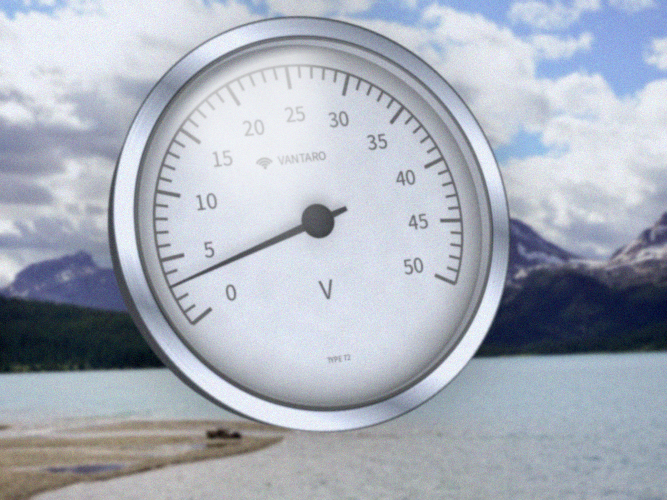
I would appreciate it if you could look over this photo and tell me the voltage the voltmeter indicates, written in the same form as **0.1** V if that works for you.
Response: **3** V
